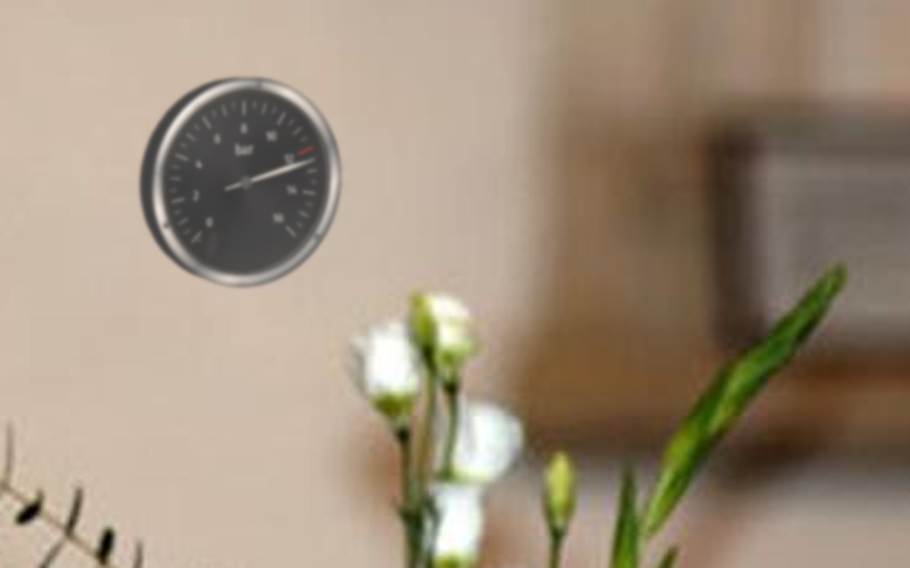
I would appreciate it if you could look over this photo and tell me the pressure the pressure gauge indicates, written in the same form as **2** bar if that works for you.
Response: **12.5** bar
